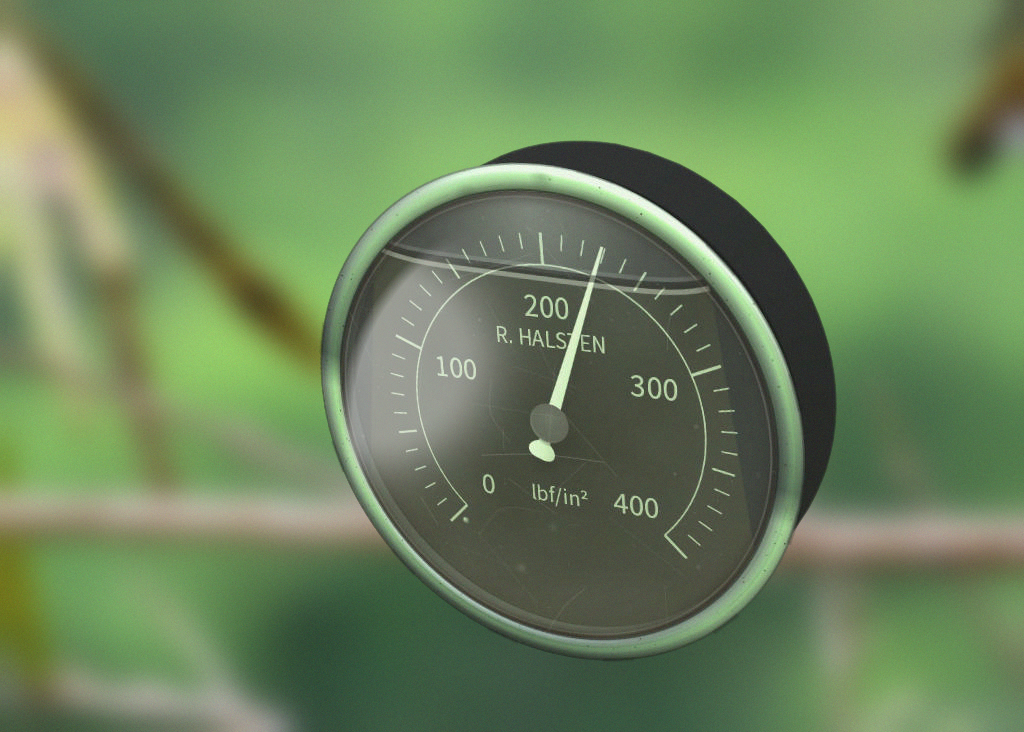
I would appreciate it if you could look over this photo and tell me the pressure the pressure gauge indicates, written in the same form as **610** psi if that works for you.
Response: **230** psi
